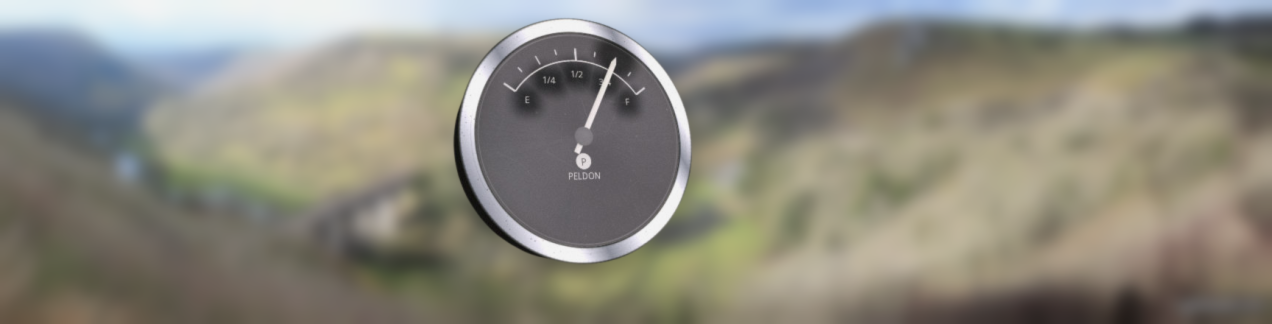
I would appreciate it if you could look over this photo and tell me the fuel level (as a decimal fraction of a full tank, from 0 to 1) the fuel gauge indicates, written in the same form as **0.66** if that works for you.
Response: **0.75**
